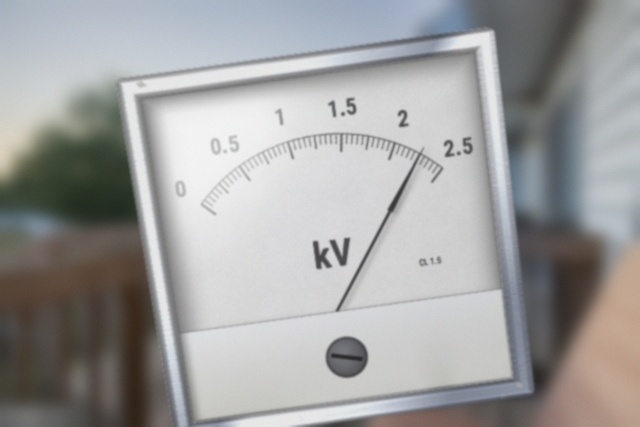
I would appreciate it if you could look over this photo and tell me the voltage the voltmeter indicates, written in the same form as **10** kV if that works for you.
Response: **2.25** kV
